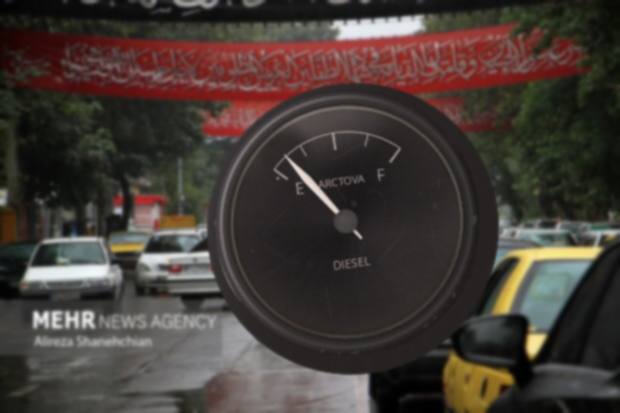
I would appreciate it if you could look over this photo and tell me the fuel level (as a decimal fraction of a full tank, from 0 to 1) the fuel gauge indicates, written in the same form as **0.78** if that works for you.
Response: **0.125**
